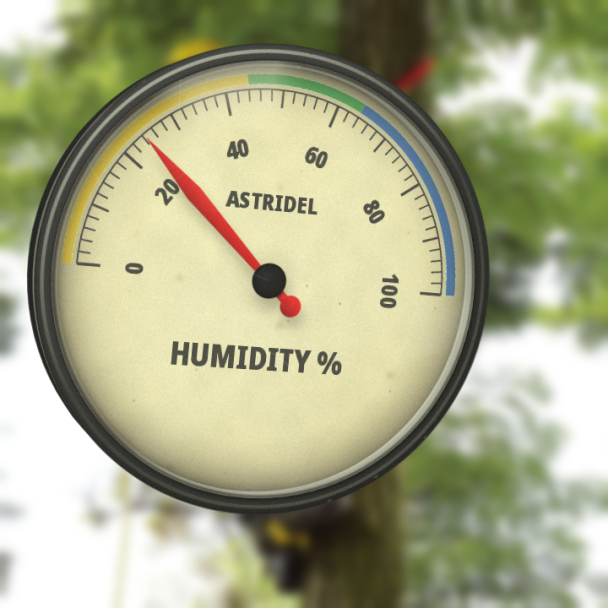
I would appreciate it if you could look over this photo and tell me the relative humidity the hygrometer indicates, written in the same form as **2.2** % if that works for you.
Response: **24** %
